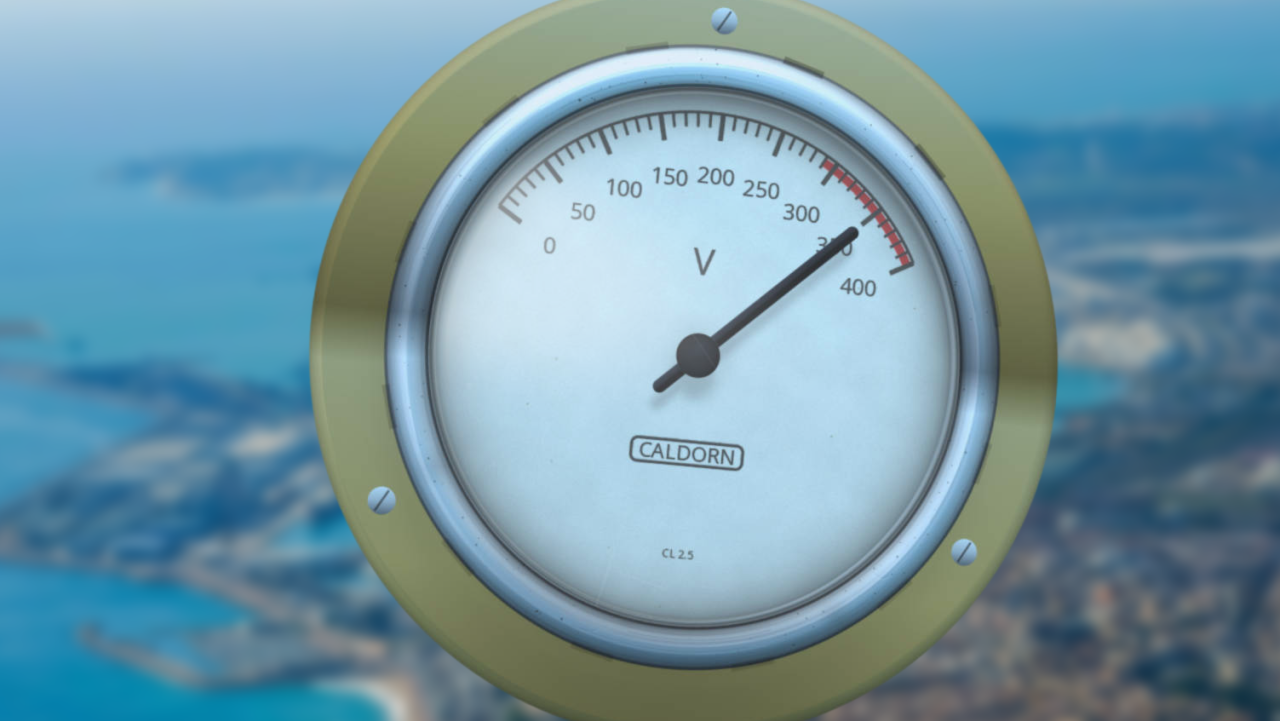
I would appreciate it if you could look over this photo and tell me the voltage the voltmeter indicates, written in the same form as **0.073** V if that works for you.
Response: **350** V
